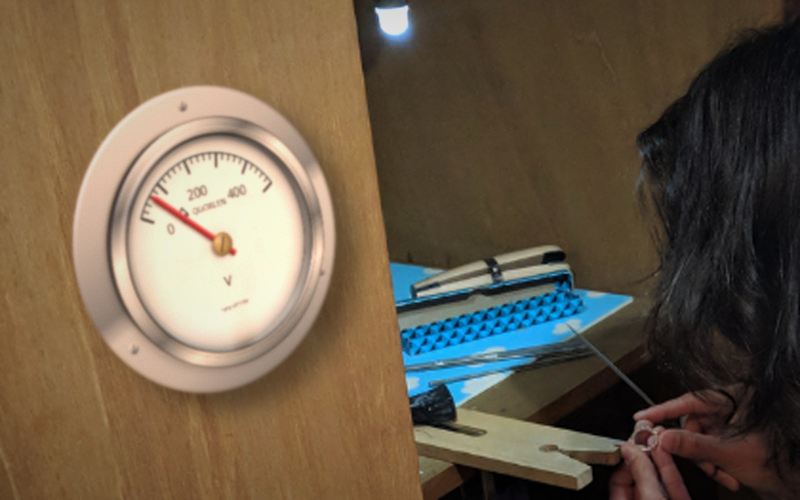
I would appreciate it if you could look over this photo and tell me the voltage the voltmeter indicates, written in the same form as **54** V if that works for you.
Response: **60** V
